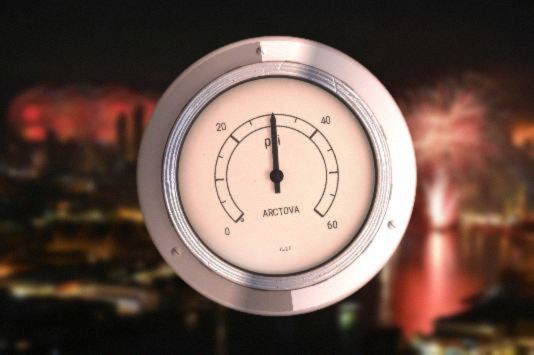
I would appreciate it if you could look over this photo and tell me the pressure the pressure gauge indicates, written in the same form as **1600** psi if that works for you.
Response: **30** psi
